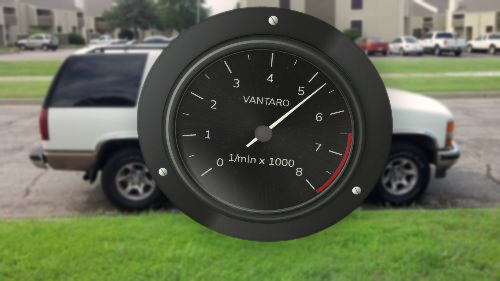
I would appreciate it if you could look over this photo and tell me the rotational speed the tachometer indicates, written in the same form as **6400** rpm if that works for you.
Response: **5250** rpm
